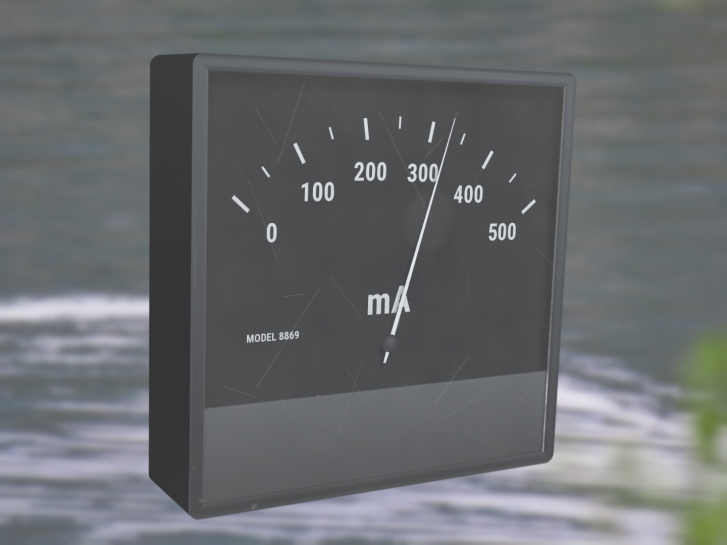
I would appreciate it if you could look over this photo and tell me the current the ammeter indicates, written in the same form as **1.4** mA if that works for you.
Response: **325** mA
